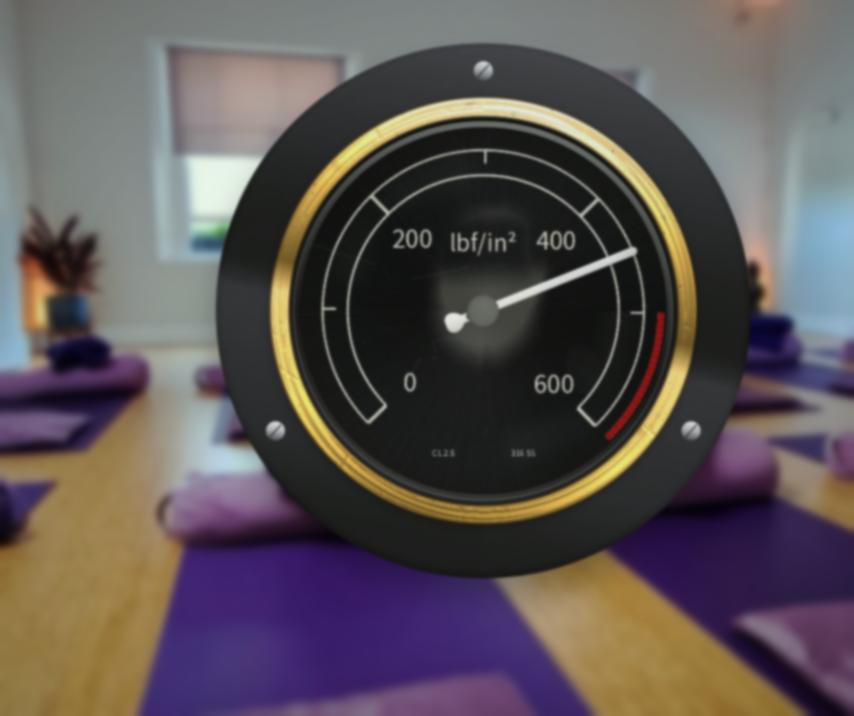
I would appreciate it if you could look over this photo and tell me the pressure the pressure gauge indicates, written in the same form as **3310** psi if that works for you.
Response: **450** psi
